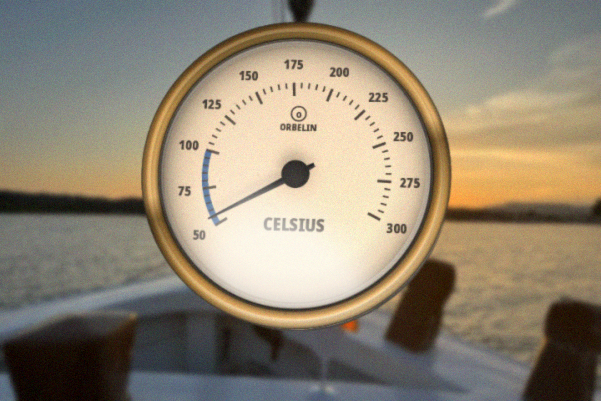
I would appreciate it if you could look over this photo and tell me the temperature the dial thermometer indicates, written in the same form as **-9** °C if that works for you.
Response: **55** °C
